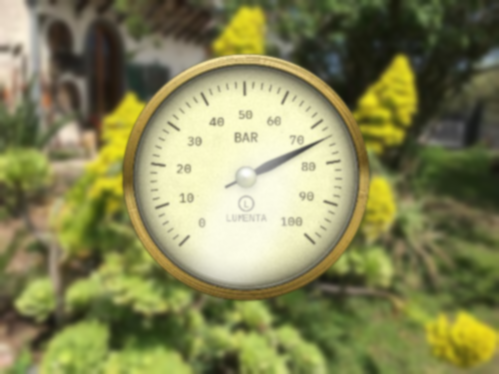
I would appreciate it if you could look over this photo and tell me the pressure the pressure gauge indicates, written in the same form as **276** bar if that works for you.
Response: **74** bar
